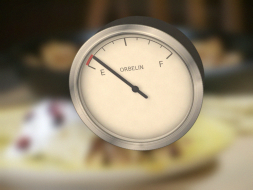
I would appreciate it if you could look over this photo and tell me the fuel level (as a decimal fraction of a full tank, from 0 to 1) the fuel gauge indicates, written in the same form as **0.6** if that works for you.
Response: **0.125**
